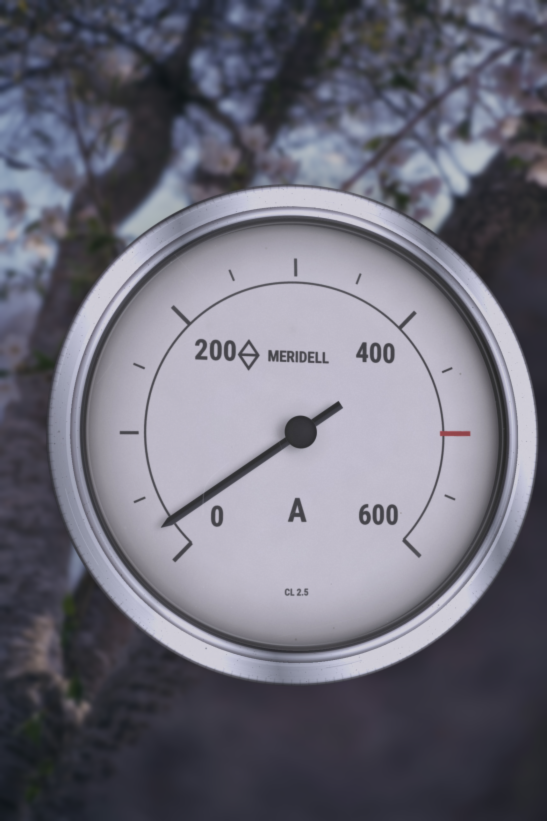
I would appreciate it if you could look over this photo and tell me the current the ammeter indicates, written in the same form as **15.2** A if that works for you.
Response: **25** A
